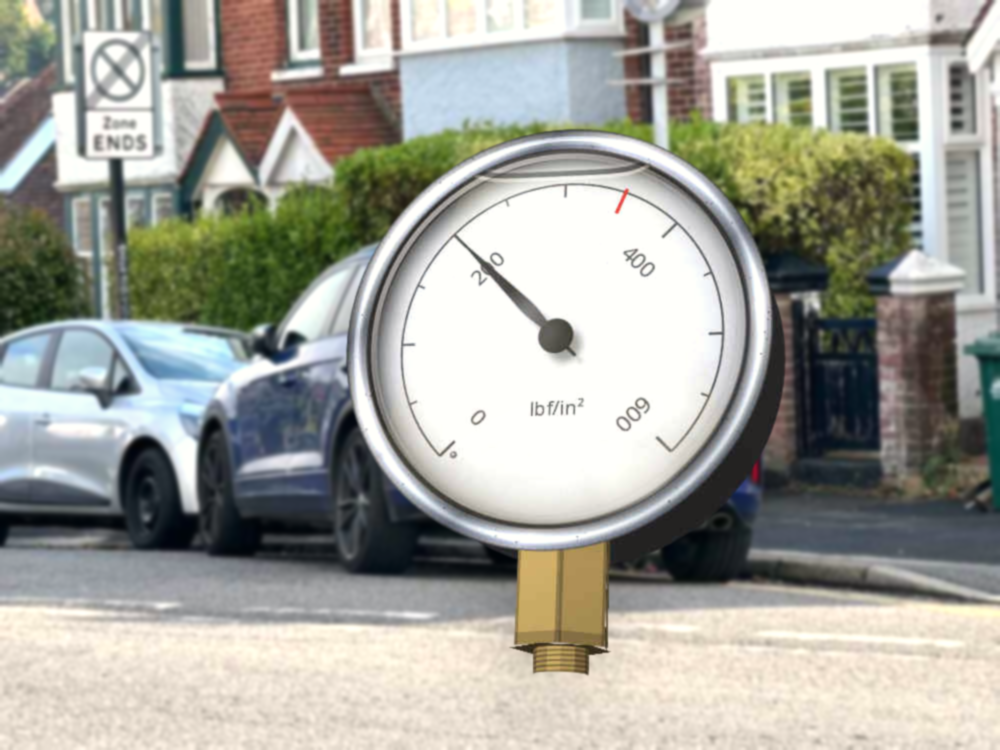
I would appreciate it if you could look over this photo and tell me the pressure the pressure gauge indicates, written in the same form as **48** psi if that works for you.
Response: **200** psi
